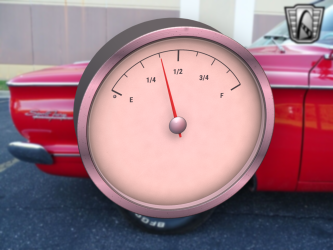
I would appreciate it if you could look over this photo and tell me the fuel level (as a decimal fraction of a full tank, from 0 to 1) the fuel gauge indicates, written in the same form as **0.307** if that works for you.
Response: **0.375**
